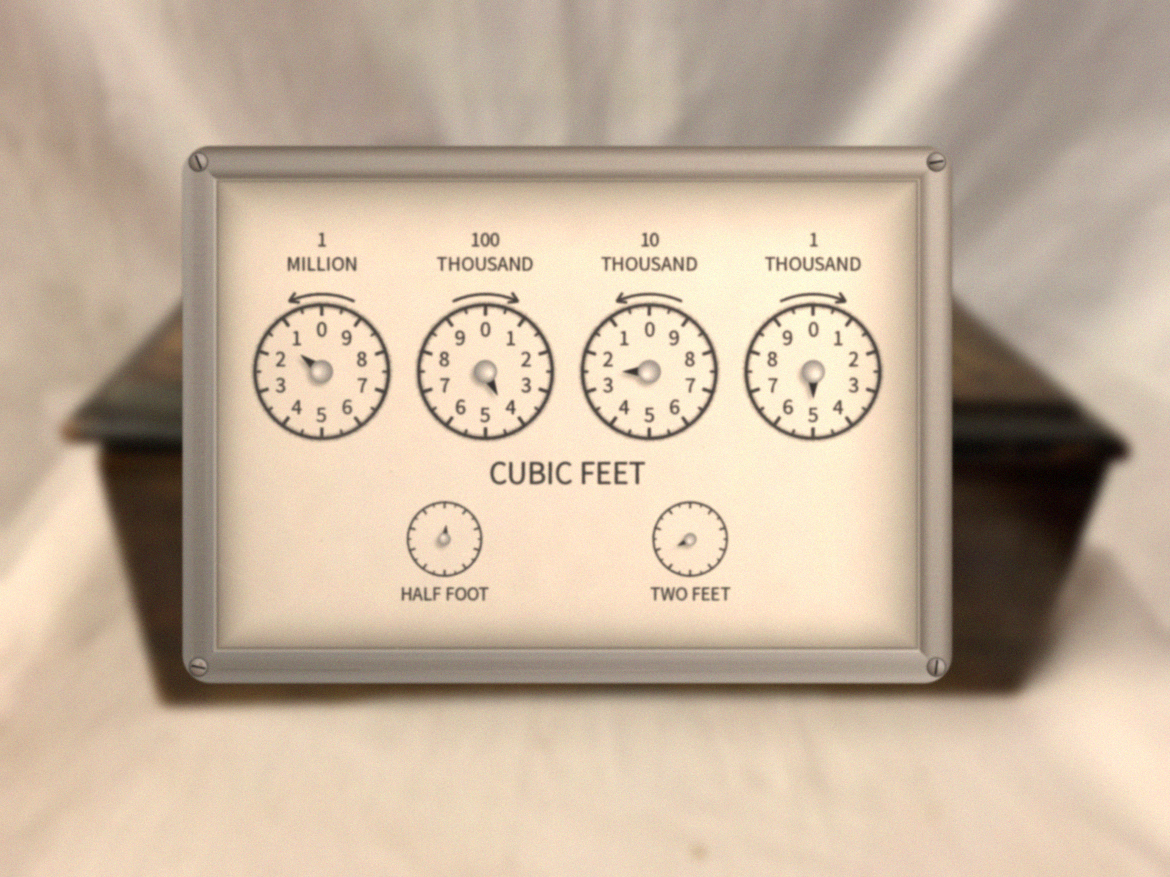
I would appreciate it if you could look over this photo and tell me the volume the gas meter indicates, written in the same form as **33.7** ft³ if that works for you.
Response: **142500** ft³
